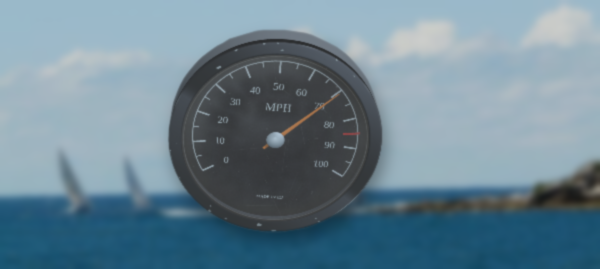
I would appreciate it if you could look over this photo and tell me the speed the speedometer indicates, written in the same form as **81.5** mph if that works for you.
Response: **70** mph
